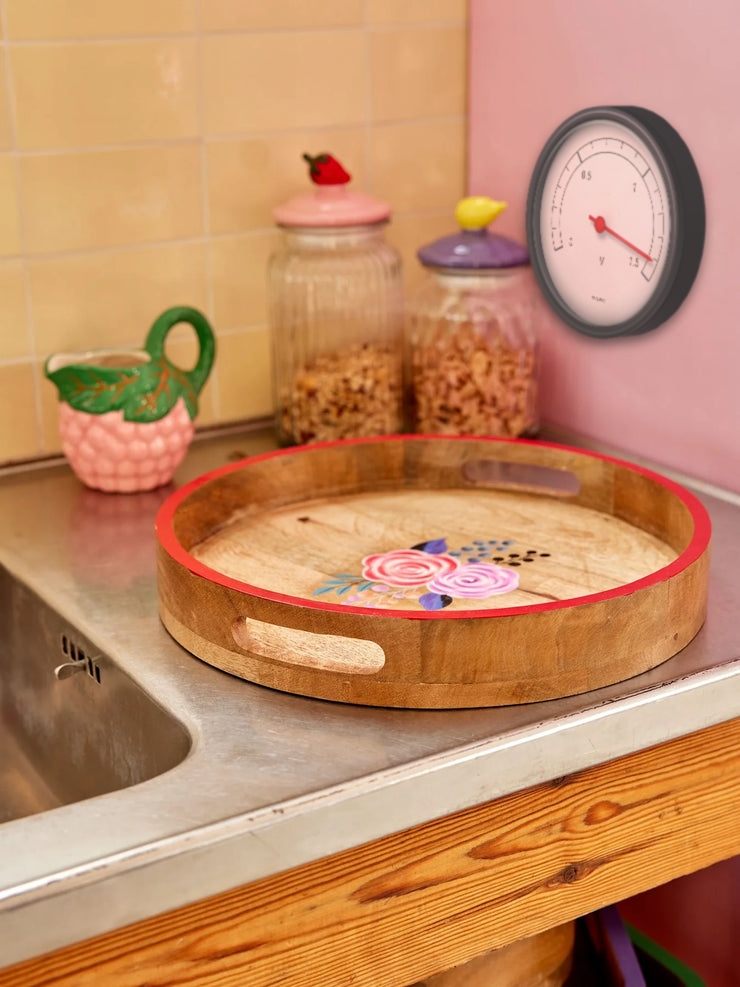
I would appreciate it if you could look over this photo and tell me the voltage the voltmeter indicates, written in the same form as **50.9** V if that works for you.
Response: **1.4** V
